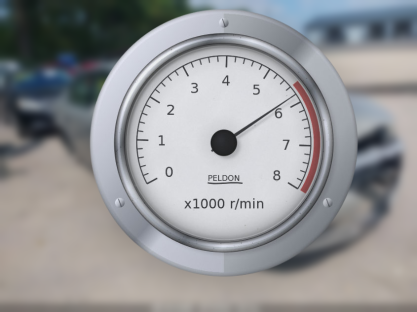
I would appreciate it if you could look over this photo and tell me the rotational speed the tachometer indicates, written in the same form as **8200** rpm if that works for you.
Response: **5800** rpm
